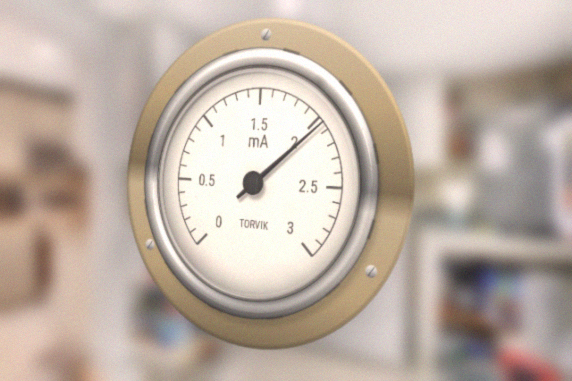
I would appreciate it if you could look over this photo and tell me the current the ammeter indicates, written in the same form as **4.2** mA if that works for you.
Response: **2.05** mA
